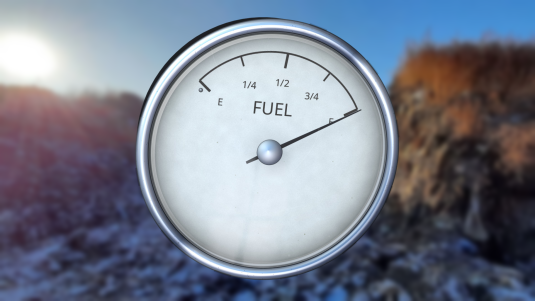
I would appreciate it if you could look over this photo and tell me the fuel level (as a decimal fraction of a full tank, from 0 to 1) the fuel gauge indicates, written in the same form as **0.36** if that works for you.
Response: **1**
